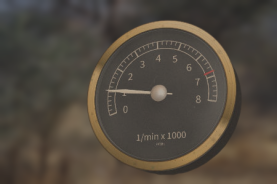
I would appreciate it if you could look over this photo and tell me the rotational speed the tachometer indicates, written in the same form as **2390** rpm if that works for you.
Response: **1000** rpm
